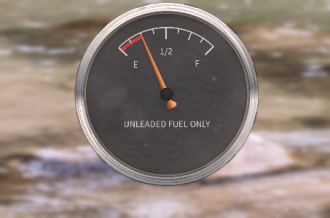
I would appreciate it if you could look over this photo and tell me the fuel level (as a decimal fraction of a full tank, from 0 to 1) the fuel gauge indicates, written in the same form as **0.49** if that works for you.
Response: **0.25**
